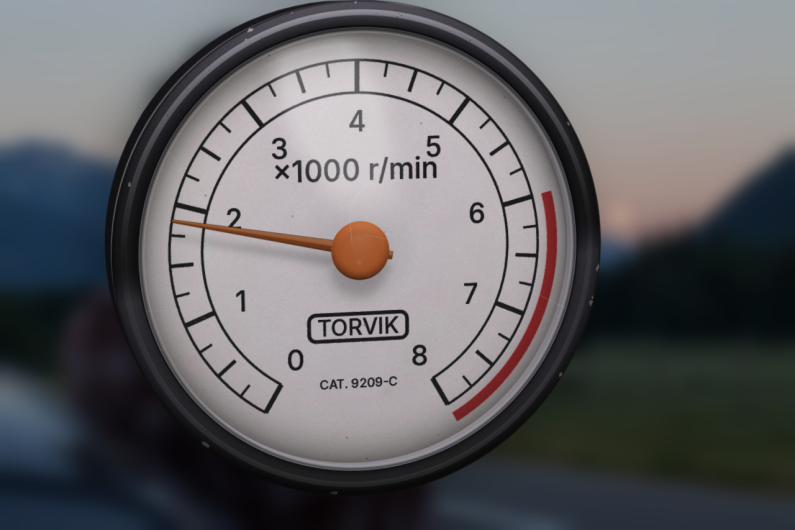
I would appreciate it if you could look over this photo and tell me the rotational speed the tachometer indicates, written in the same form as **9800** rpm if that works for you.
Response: **1875** rpm
